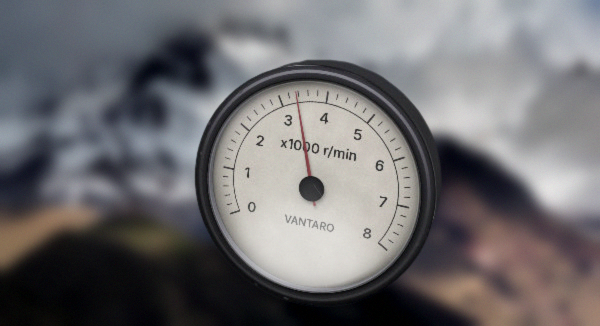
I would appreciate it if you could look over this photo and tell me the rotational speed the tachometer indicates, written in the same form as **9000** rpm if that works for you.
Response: **3400** rpm
